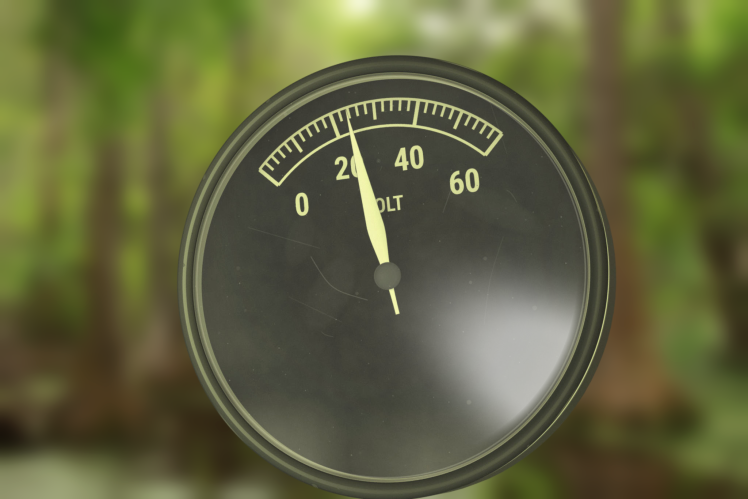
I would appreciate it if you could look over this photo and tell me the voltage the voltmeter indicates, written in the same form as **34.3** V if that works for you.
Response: **24** V
